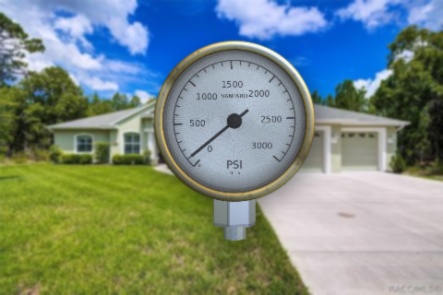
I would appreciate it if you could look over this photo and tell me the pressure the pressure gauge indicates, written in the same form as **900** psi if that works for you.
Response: **100** psi
